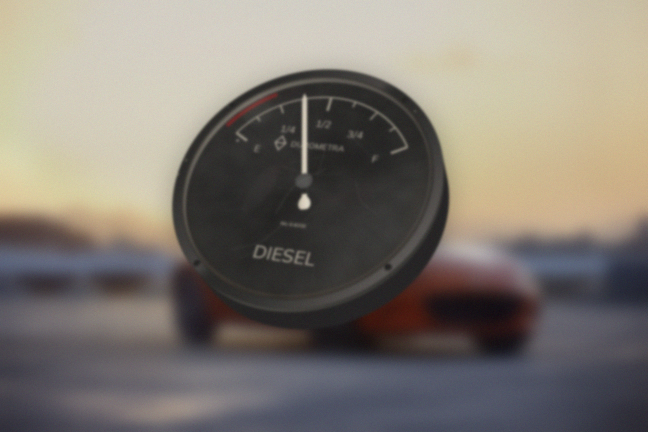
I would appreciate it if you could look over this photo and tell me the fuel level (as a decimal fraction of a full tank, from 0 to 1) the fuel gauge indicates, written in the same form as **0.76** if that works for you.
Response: **0.375**
